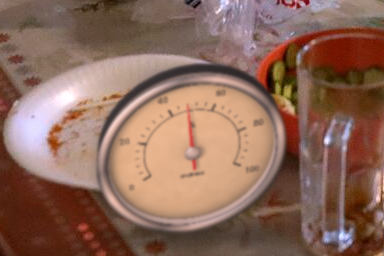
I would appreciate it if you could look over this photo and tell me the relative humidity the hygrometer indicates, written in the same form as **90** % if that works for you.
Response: **48** %
